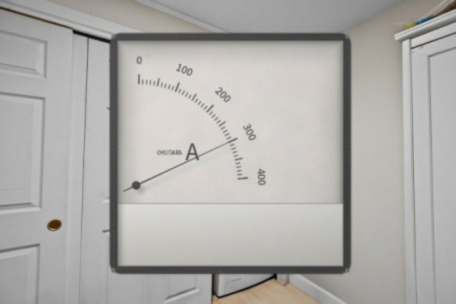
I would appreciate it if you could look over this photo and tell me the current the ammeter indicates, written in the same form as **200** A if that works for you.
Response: **300** A
